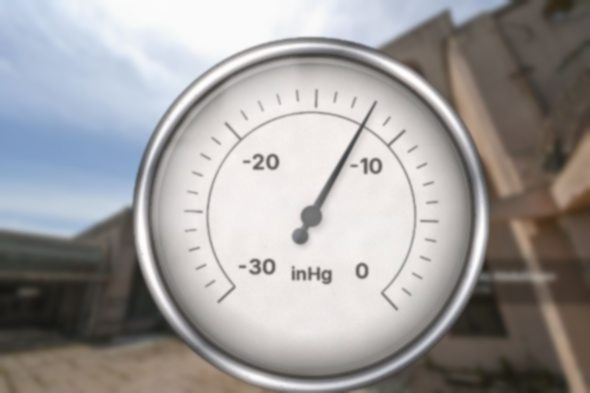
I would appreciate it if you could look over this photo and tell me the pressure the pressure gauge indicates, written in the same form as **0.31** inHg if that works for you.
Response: **-12** inHg
